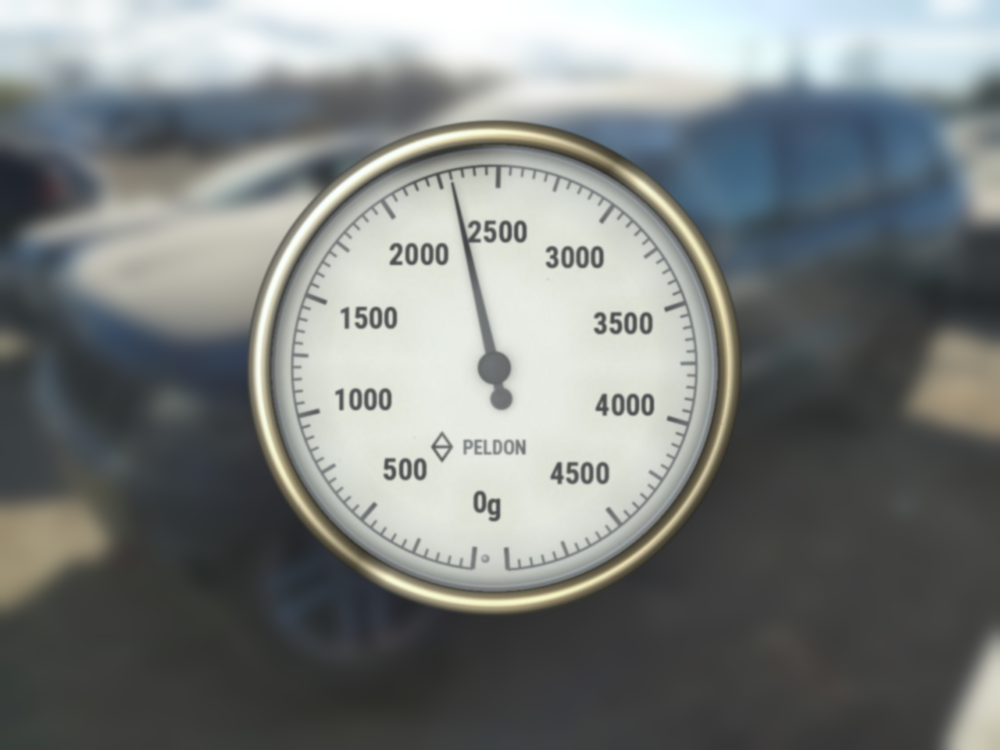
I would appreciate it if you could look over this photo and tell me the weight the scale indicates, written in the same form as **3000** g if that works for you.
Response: **2300** g
